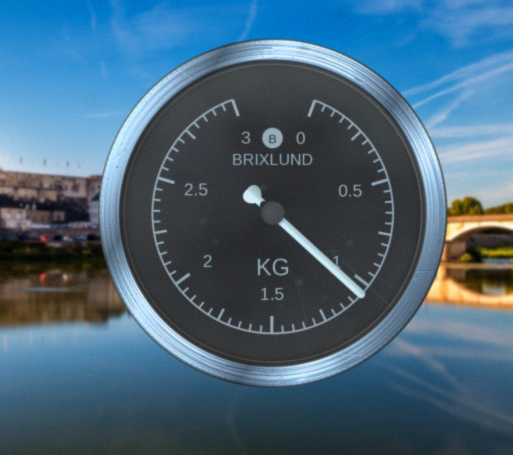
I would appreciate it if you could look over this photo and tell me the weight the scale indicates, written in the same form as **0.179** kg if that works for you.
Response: **1.05** kg
